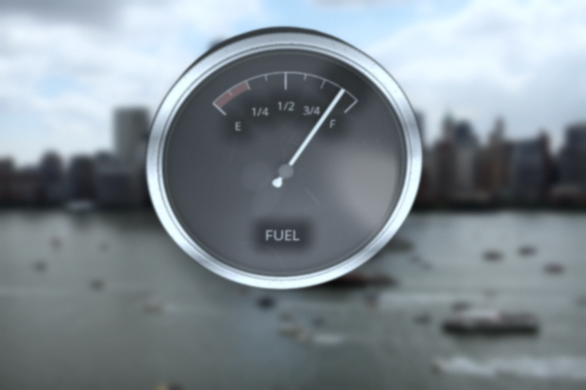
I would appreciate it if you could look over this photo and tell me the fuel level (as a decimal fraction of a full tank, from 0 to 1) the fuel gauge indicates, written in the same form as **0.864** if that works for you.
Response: **0.875**
